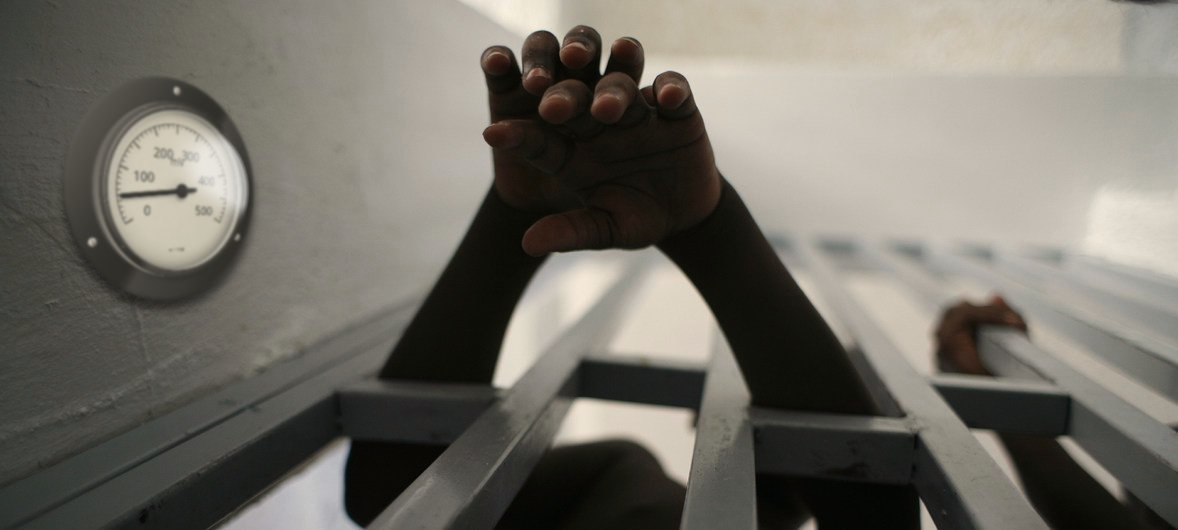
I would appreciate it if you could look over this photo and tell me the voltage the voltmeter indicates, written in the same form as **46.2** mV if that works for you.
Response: **50** mV
